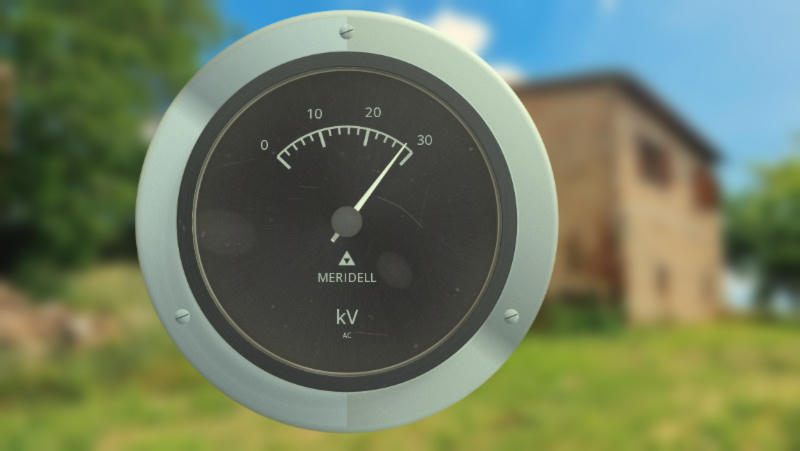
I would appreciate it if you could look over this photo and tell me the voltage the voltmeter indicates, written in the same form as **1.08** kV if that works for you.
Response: **28** kV
